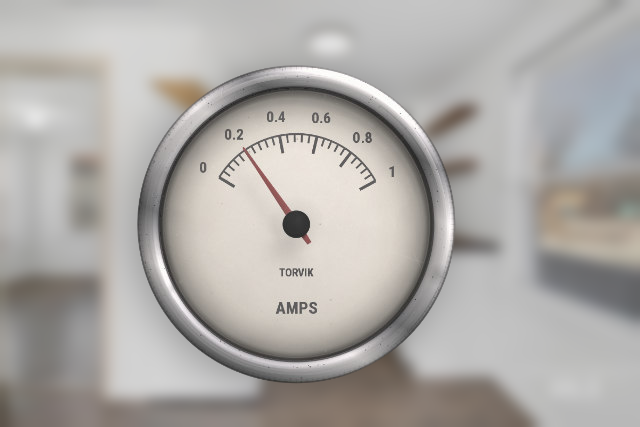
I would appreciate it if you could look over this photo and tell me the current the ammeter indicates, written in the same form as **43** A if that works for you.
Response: **0.2** A
